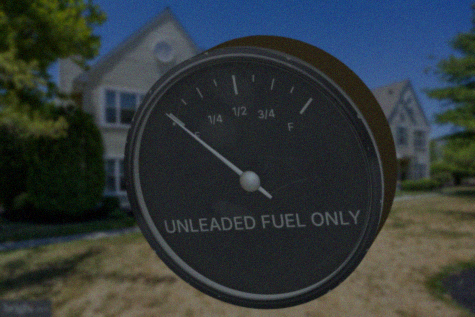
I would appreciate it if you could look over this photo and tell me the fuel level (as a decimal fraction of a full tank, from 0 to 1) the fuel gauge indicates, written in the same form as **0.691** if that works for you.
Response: **0**
